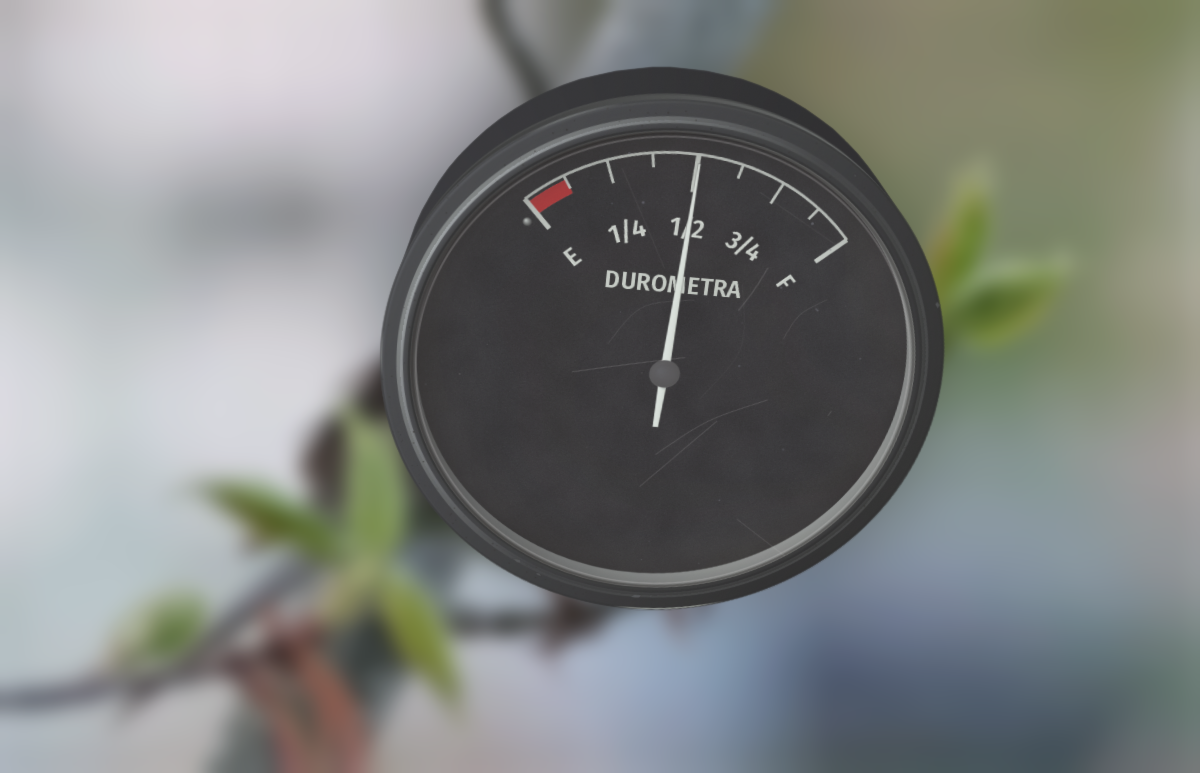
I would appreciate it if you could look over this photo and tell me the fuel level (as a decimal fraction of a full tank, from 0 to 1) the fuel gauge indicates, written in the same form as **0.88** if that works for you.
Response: **0.5**
